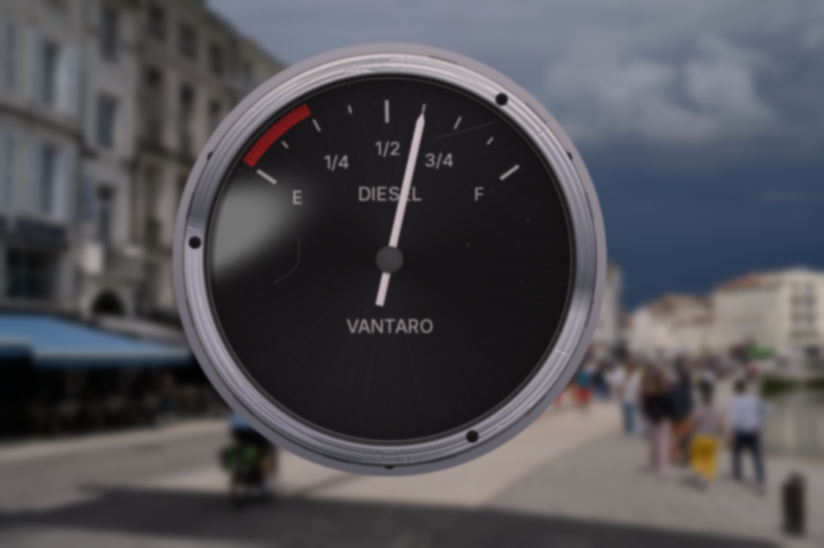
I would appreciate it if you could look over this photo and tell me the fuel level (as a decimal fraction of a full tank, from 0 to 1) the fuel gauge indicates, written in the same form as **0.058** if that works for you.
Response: **0.625**
